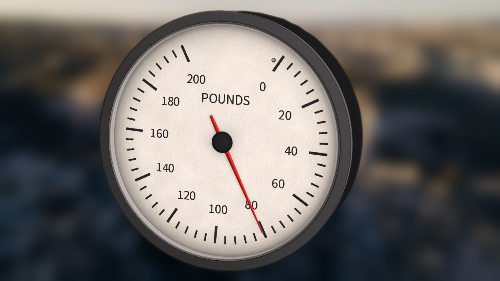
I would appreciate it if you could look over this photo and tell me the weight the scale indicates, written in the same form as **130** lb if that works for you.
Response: **80** lb
